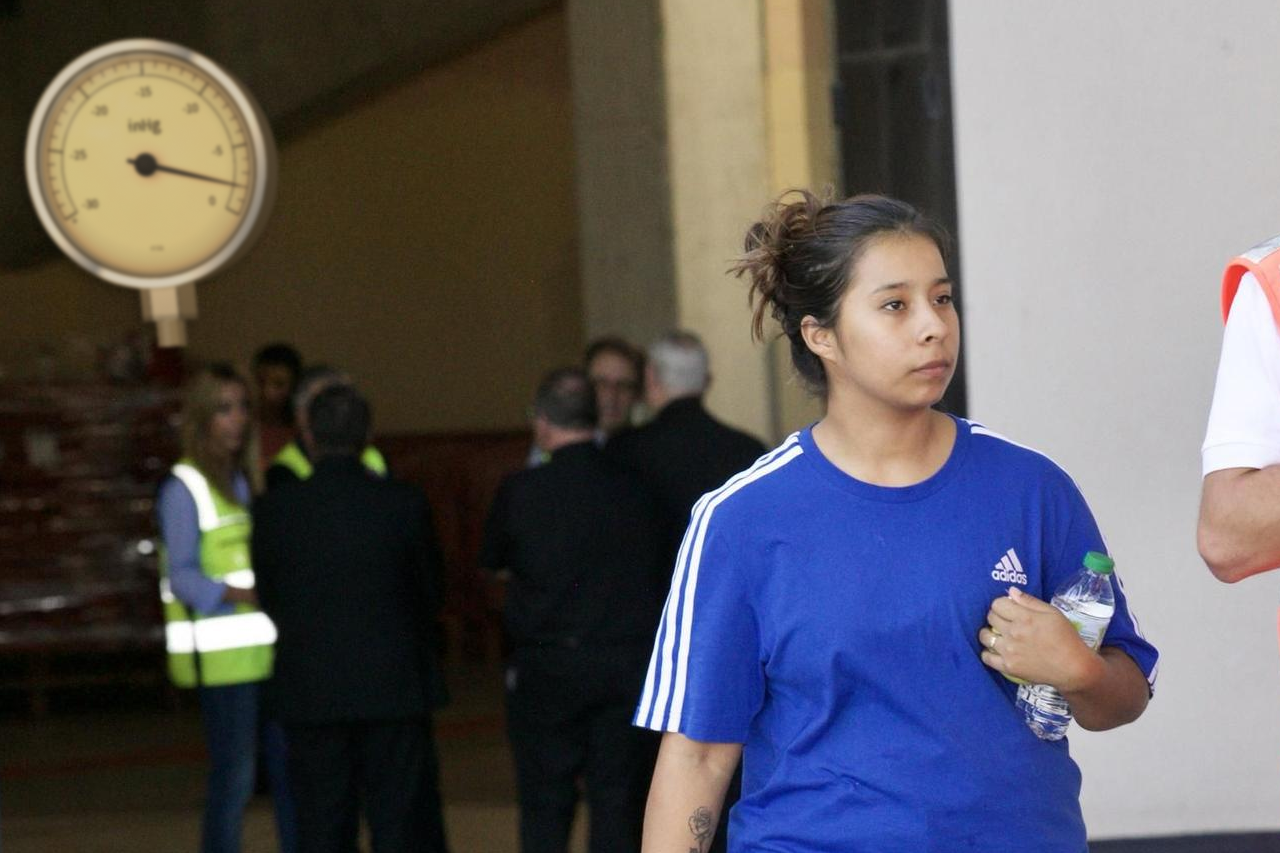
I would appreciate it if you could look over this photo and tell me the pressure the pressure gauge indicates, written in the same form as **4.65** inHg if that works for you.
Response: **-2** inHg
